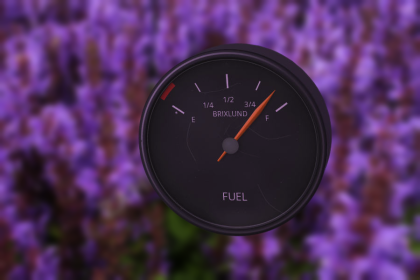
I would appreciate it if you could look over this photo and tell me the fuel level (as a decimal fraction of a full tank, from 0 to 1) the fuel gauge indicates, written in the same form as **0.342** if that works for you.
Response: **0.875**
